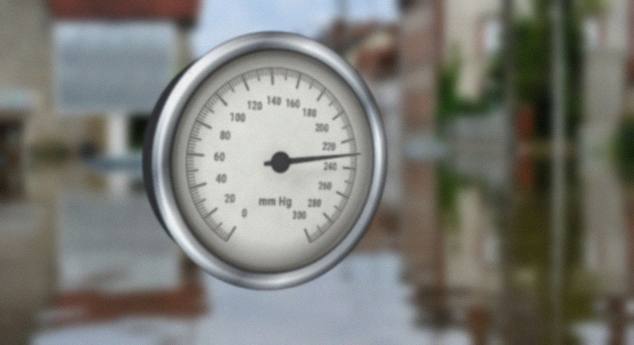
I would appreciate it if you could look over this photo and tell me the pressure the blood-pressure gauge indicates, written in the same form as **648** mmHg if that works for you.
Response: **230** mmHg
